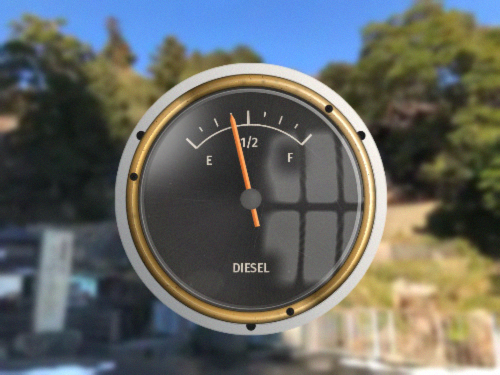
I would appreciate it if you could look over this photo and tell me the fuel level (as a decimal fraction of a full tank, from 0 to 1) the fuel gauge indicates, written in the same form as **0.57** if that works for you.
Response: **0.375**
